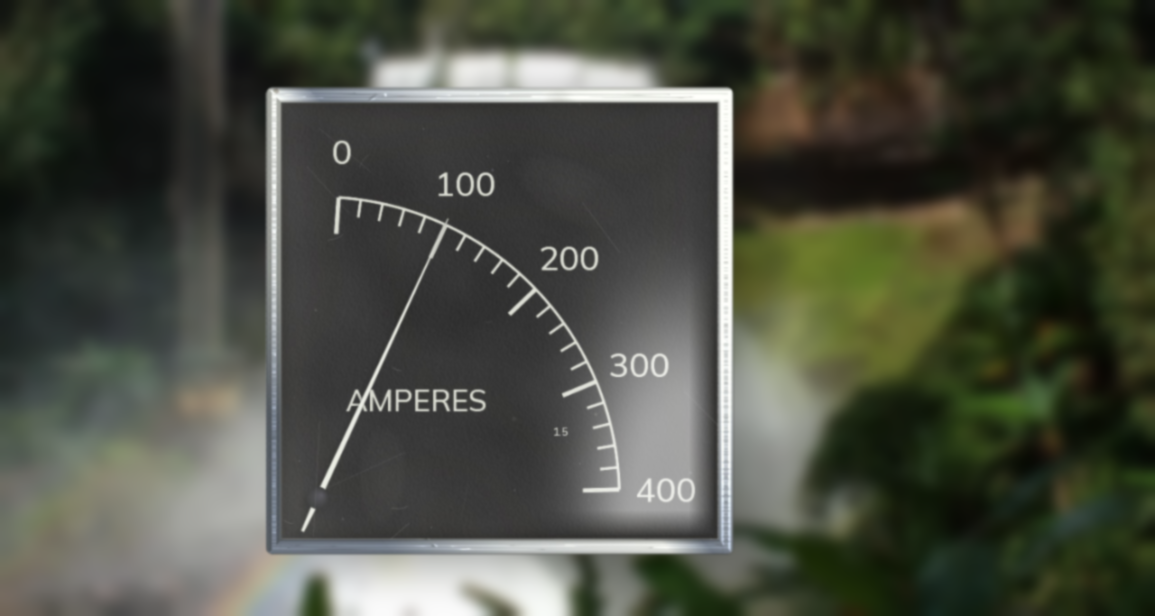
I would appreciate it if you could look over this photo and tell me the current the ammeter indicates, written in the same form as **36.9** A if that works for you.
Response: **100** A
